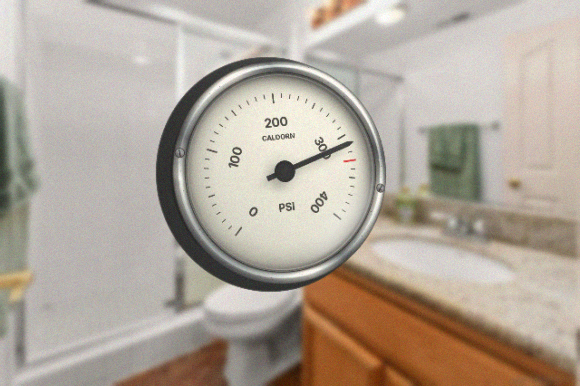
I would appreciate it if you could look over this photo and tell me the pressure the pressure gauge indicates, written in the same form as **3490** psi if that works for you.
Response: **310** psi
